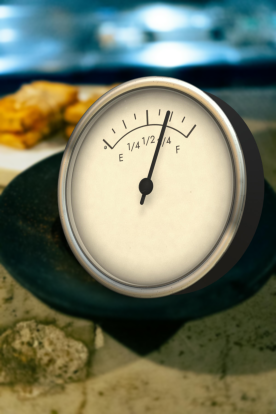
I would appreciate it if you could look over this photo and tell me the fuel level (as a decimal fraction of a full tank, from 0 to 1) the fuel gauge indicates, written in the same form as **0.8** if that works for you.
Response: **0.75**
